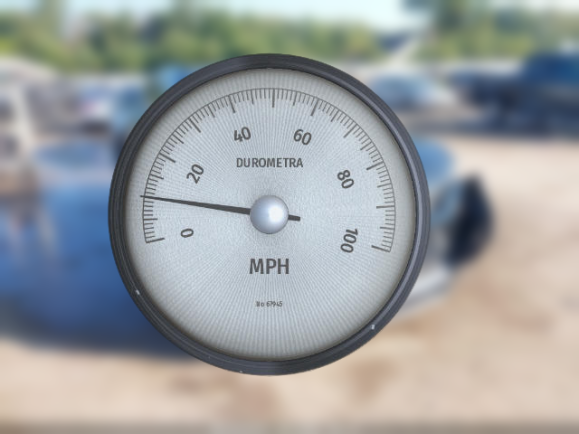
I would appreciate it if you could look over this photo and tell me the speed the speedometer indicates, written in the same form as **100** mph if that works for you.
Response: **10** mph
